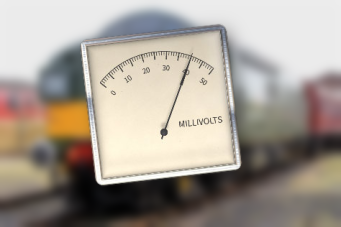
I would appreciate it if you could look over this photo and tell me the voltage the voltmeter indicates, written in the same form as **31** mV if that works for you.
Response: **40** mV
